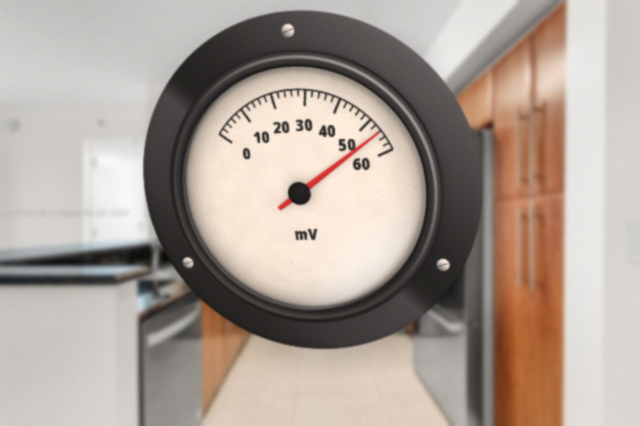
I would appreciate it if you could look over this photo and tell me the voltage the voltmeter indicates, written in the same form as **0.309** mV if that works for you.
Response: **54** mV
